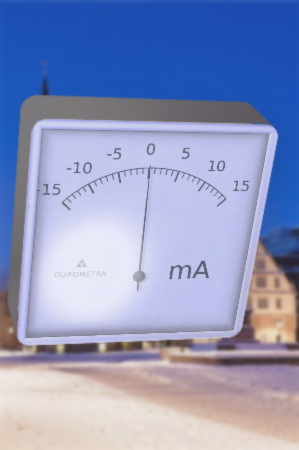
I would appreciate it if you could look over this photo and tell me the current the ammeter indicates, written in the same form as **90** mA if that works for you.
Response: **0** mA
